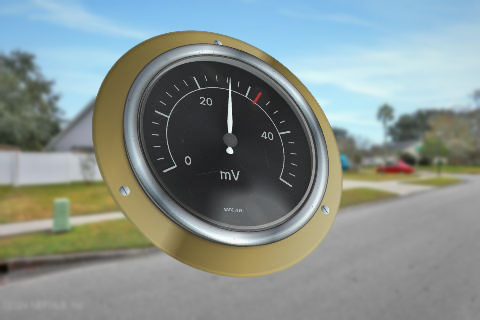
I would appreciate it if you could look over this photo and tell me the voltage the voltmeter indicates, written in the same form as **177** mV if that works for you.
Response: **26** mV
